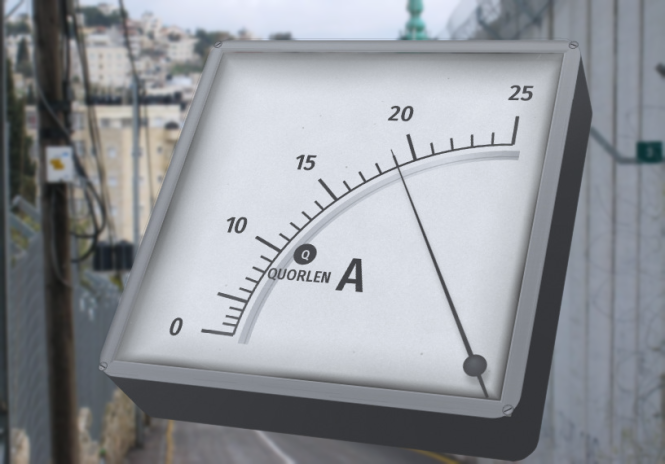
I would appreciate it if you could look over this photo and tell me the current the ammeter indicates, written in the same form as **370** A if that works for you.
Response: **19** A
